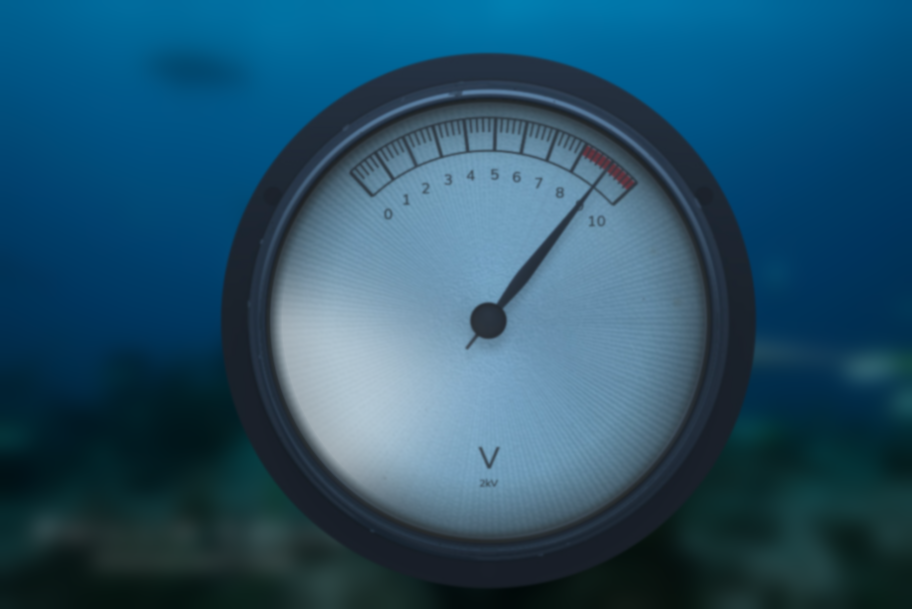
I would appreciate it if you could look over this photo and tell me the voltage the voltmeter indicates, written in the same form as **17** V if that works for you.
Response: **9** V
